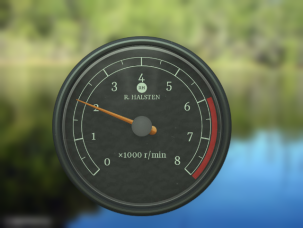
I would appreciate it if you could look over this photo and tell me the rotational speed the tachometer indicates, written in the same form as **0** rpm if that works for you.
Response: **2000** rpm
